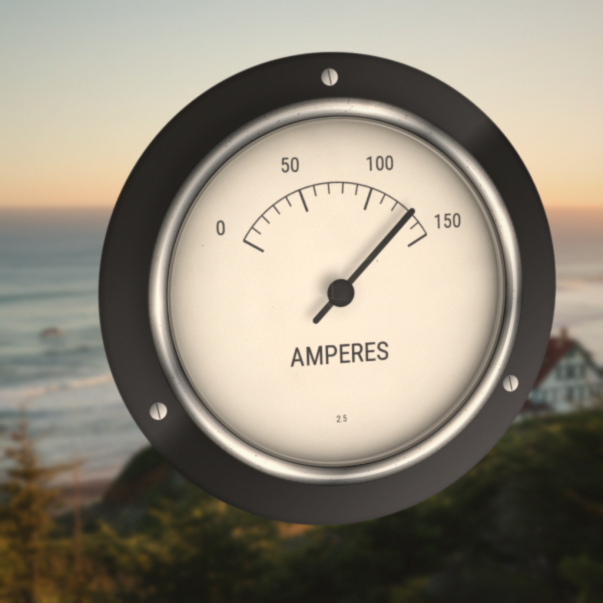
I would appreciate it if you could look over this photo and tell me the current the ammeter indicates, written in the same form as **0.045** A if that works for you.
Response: **130** A
